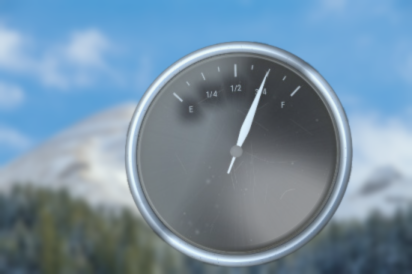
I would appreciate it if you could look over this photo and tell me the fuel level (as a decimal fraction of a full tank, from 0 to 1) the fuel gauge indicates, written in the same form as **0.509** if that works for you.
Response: **0.75**
